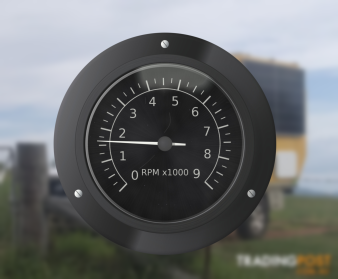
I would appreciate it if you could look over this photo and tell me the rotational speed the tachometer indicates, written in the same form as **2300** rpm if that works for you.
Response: **1625** rpm
